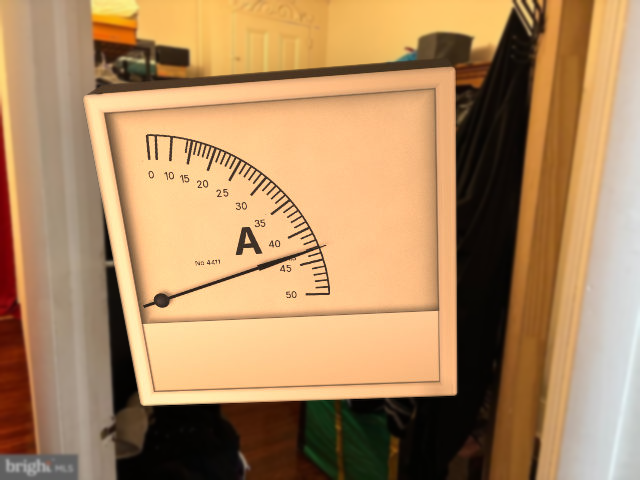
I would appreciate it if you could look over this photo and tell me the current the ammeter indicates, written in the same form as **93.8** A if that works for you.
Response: **43** A
